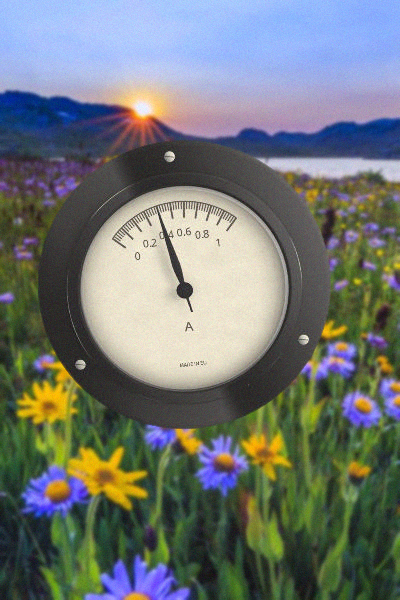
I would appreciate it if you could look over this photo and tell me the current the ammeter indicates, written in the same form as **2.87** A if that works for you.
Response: **0.4** A
